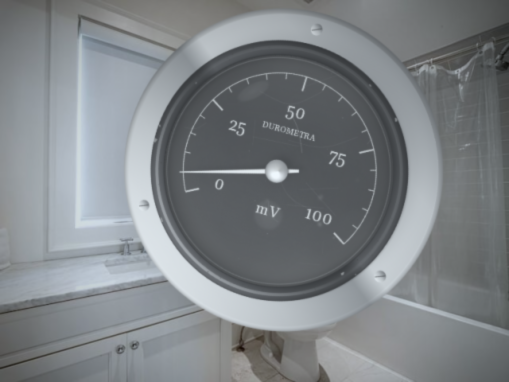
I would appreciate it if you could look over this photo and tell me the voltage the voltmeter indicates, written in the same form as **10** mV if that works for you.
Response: **5** mV
